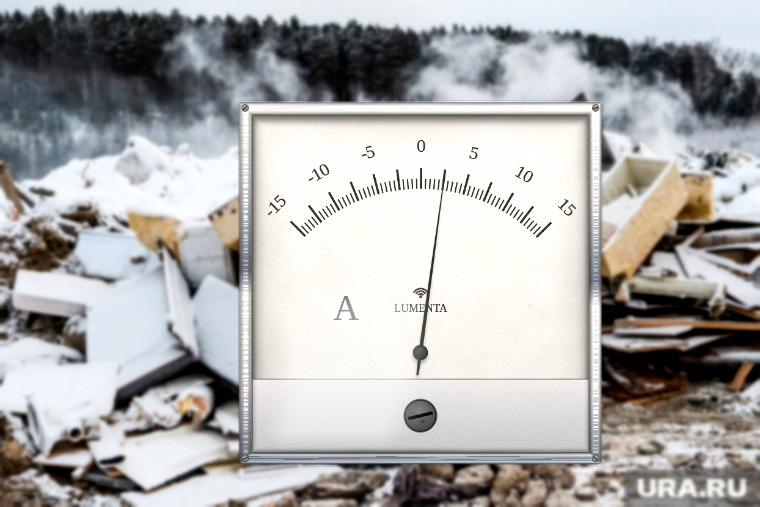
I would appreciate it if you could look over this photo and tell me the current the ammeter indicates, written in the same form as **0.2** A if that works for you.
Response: **2.5** A
